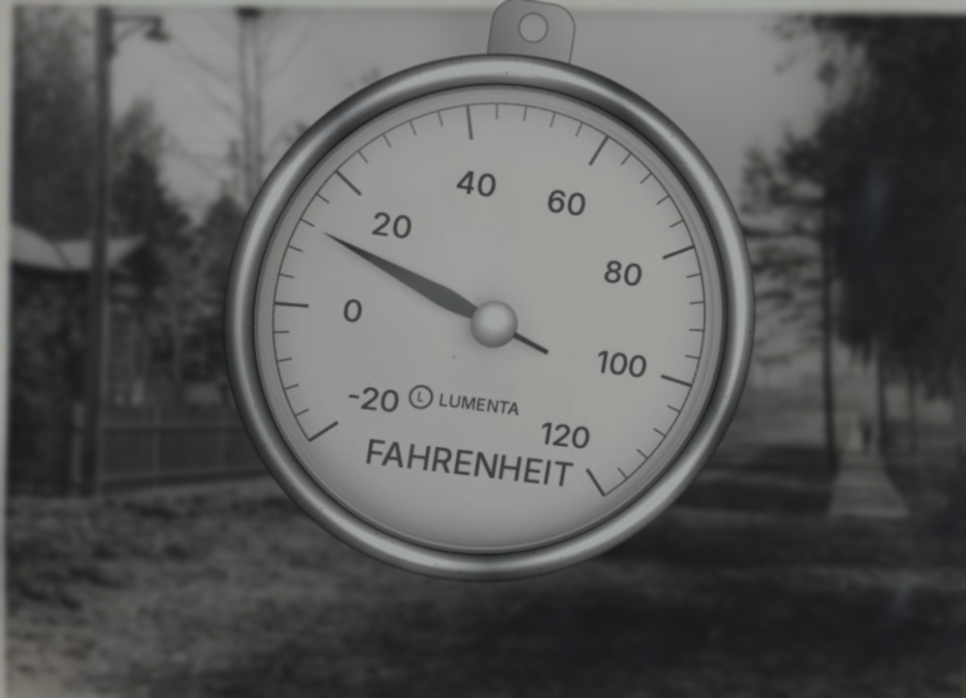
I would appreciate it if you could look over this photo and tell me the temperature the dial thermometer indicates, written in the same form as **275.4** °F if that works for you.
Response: **12** °F
